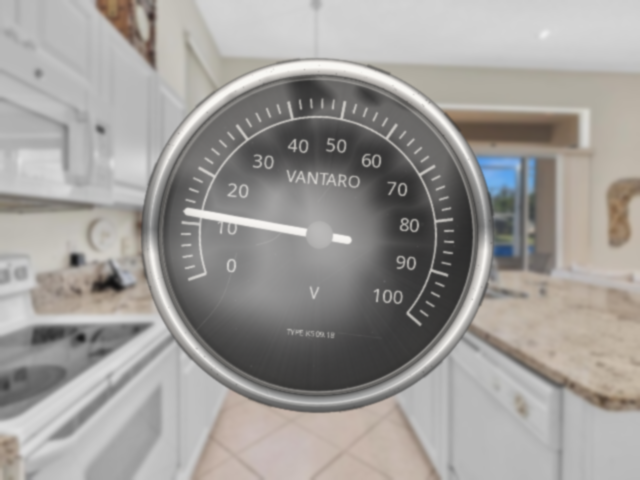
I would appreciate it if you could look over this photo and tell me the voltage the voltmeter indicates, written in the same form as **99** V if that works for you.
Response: **12** V
